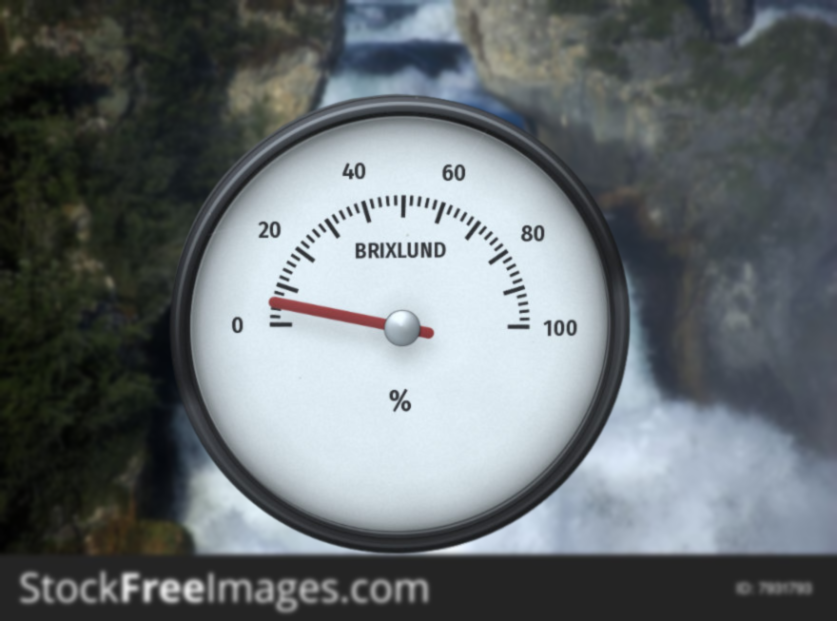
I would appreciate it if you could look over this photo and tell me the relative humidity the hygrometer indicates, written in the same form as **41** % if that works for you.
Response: **6** %
